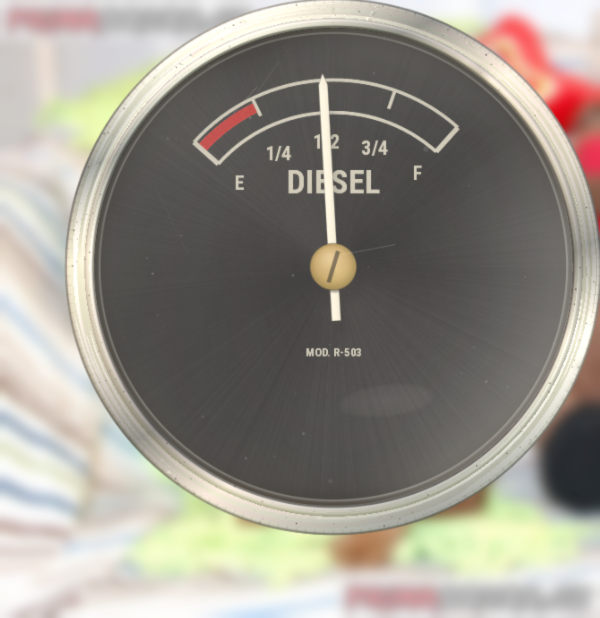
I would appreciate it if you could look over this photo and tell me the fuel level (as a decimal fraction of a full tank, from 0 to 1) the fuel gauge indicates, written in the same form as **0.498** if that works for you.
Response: **0.5**
